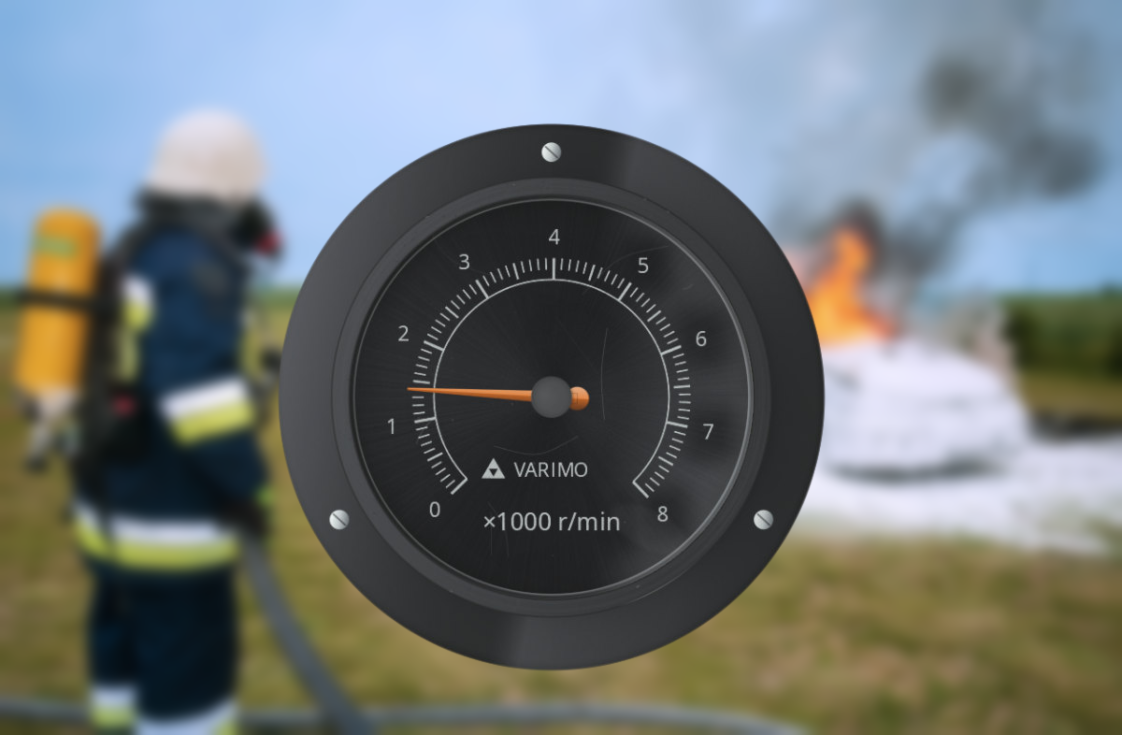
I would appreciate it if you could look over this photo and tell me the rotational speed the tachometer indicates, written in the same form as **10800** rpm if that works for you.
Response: **1400** rpm
